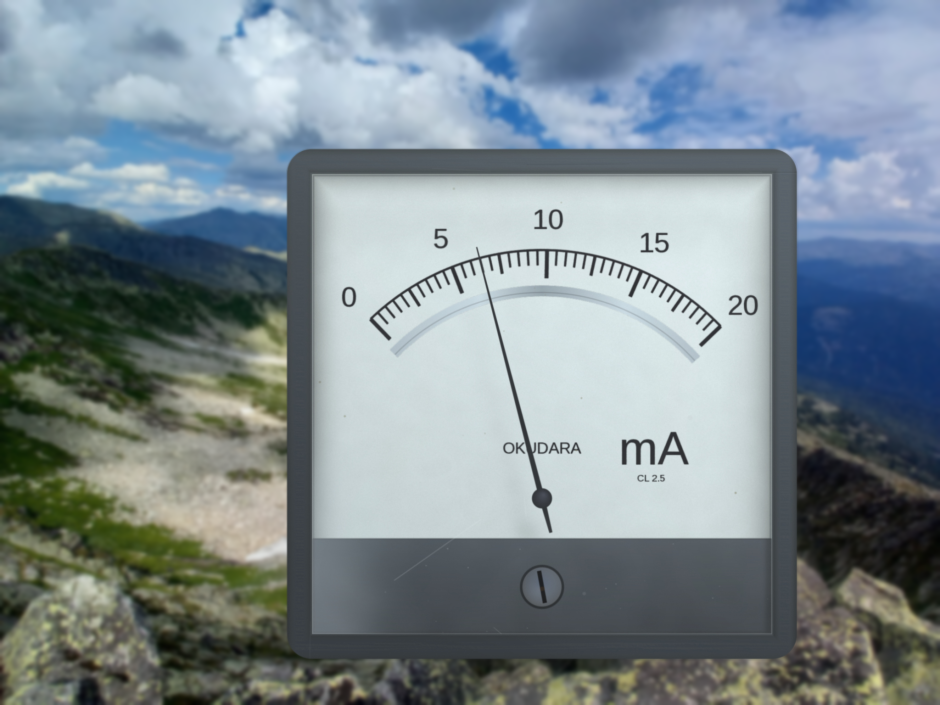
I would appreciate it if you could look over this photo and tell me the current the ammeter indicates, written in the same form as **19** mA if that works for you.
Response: **6.5** mA
